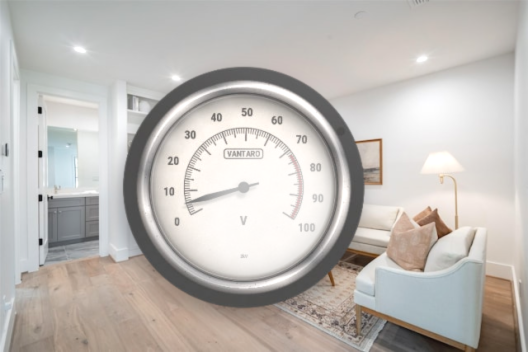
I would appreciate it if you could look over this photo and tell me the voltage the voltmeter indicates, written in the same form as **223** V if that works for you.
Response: **5** V
